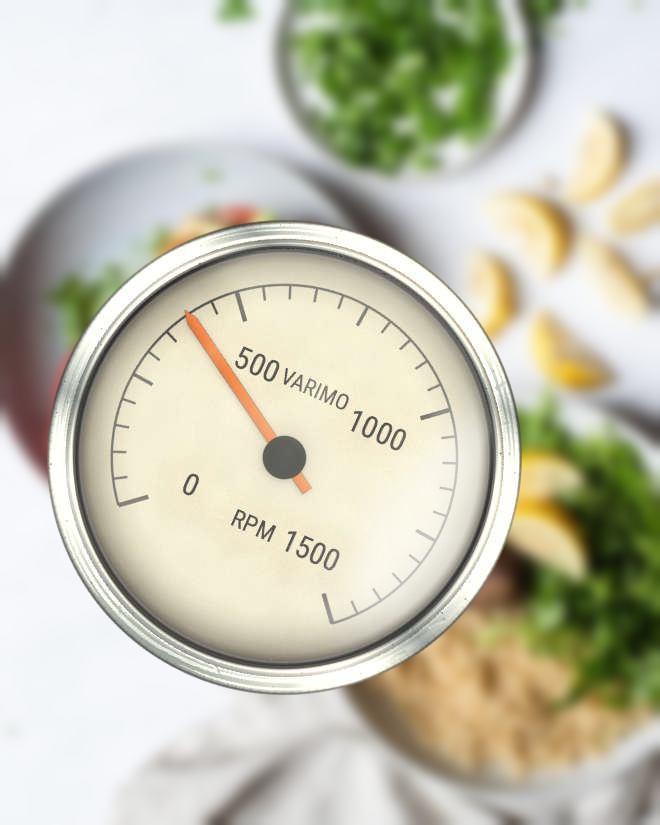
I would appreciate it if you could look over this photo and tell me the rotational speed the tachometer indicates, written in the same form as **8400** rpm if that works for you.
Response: **400** rpm
